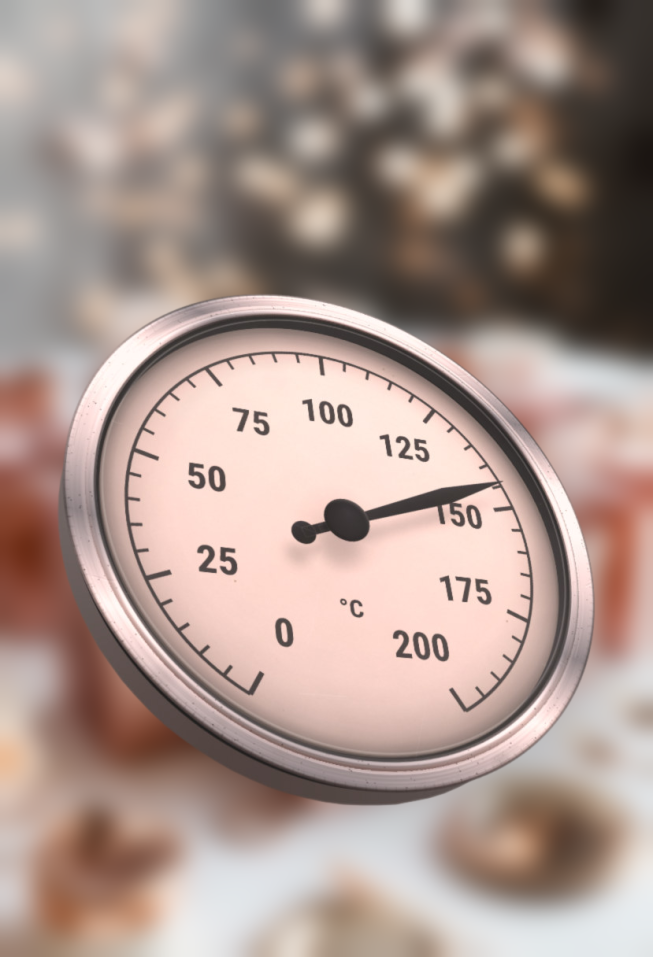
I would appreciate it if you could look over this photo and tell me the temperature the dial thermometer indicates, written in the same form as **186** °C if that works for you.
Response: **145** °C
